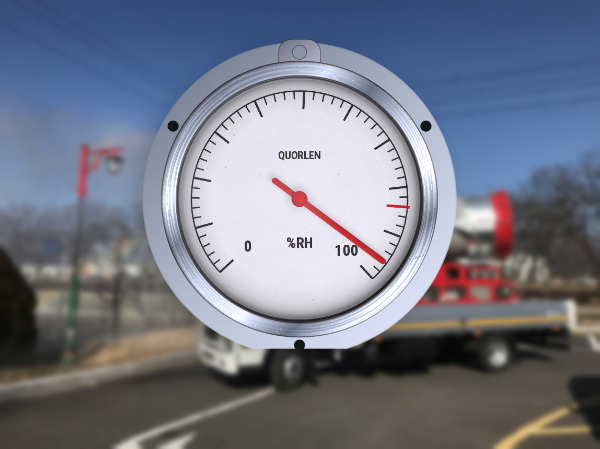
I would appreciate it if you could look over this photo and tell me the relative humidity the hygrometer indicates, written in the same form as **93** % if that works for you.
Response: **96** %
